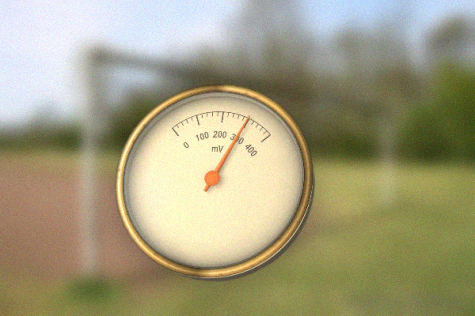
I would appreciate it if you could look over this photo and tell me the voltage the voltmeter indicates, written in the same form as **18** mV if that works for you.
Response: **300** mV
